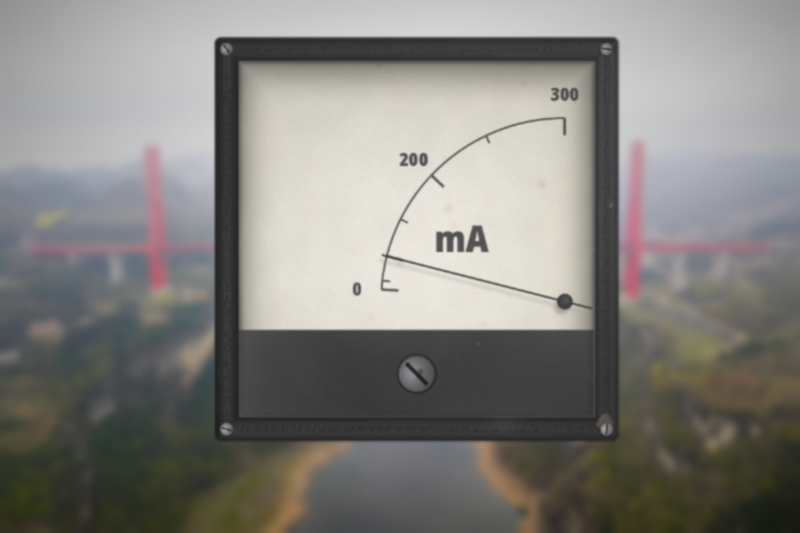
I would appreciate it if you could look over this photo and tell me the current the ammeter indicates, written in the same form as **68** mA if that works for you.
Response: **100** mA
